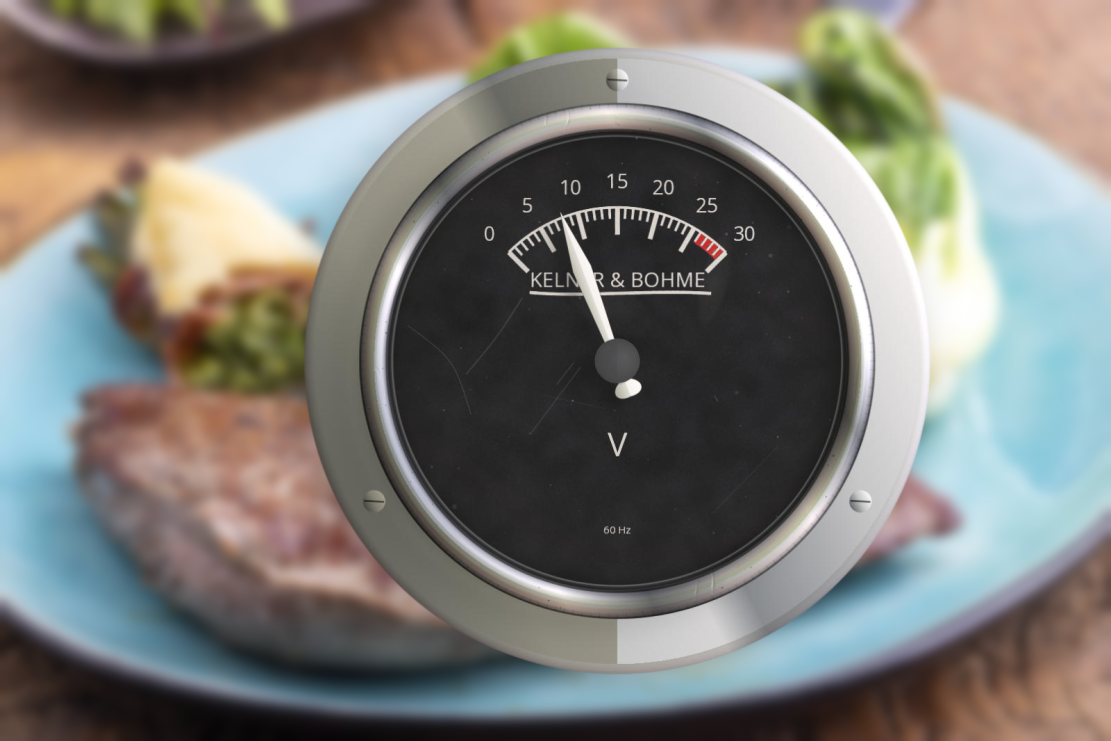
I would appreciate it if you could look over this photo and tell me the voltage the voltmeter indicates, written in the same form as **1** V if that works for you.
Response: **8** V
